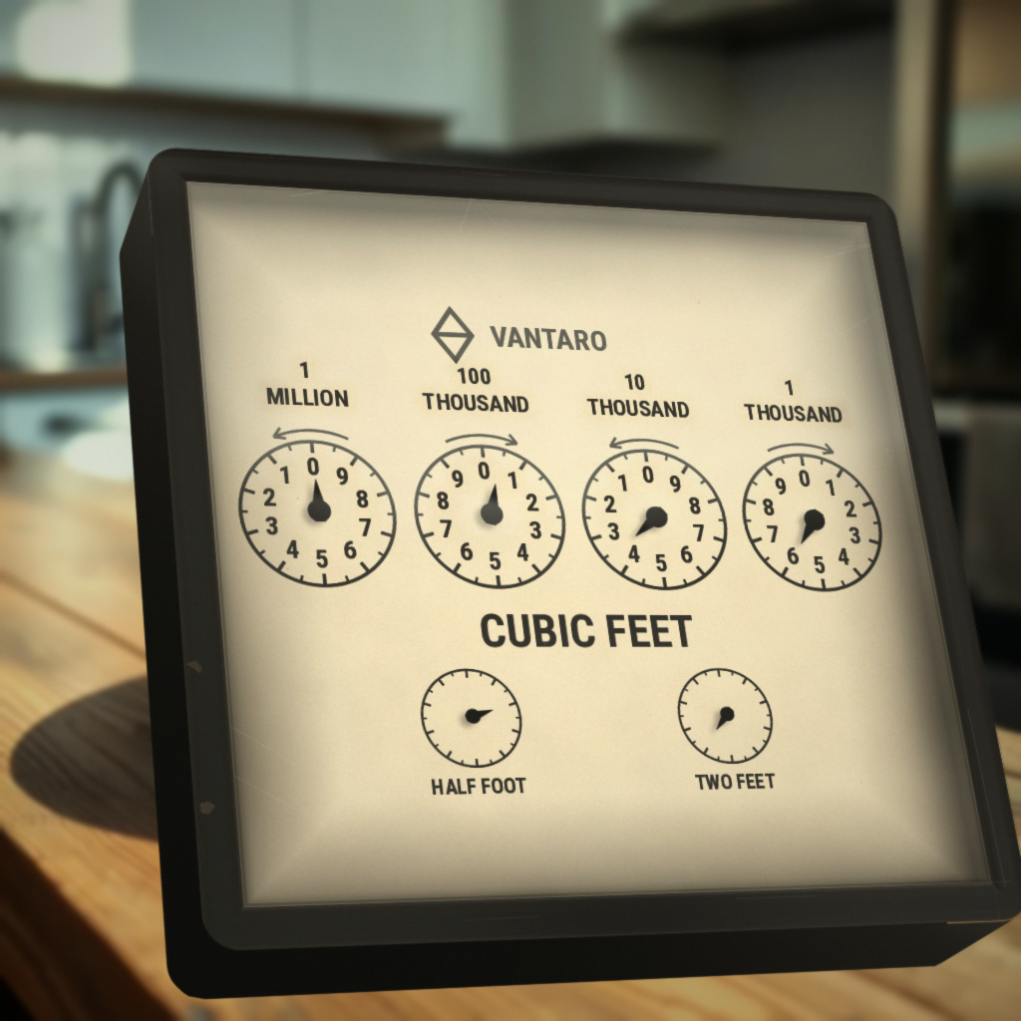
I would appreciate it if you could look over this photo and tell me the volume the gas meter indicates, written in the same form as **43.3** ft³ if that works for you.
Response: **3600** ft³
